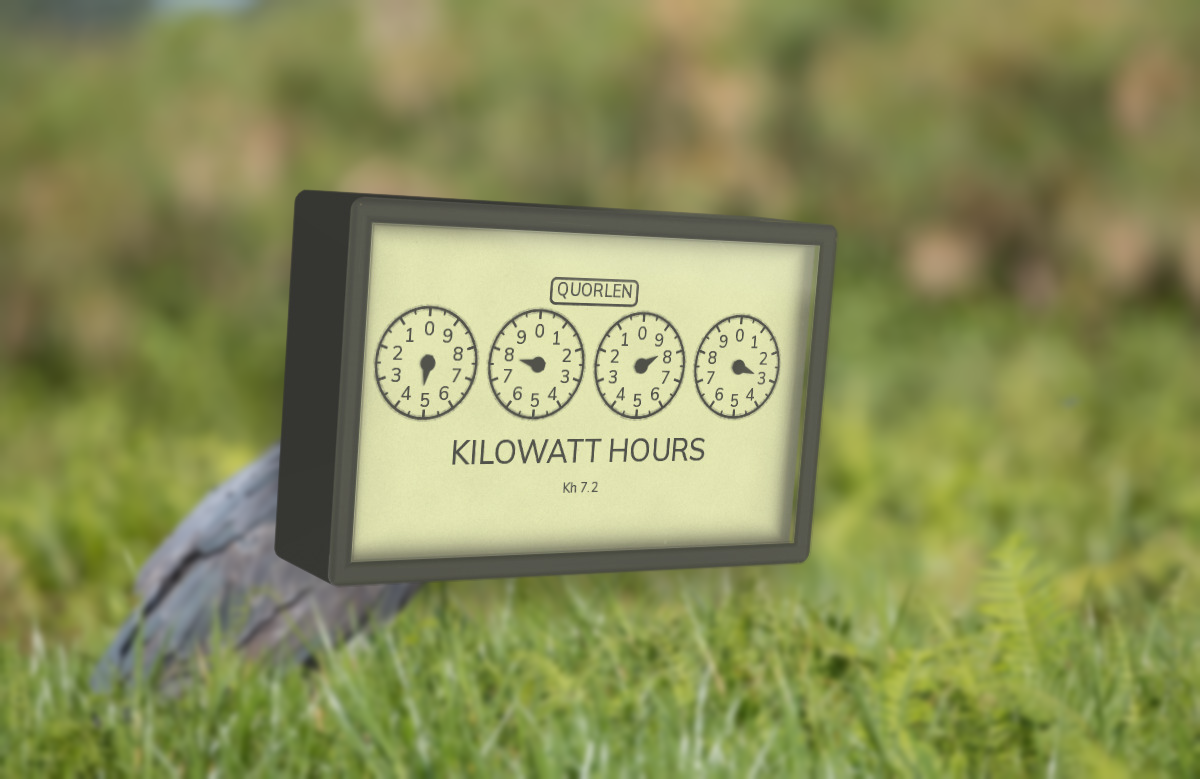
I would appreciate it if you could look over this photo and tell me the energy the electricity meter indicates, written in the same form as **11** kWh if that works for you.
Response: **4783** kWh
